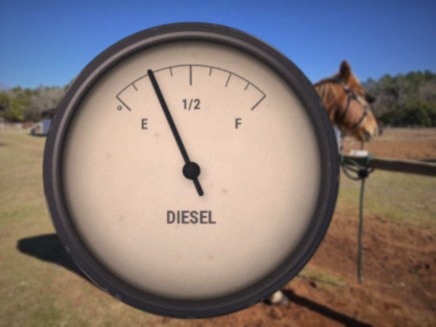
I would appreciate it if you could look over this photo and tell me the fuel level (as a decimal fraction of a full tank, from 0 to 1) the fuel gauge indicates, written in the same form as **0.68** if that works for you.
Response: **0.25**
